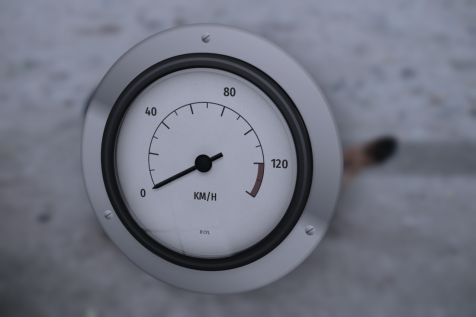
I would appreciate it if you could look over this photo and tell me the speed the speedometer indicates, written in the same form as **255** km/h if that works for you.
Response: **0** km/h
